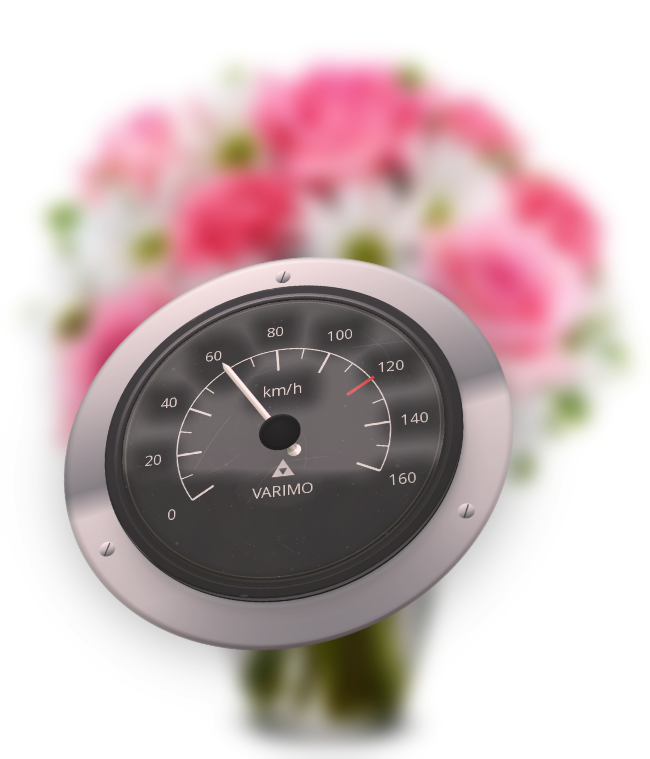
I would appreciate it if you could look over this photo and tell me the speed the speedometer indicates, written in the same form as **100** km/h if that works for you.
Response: **60** km/h
